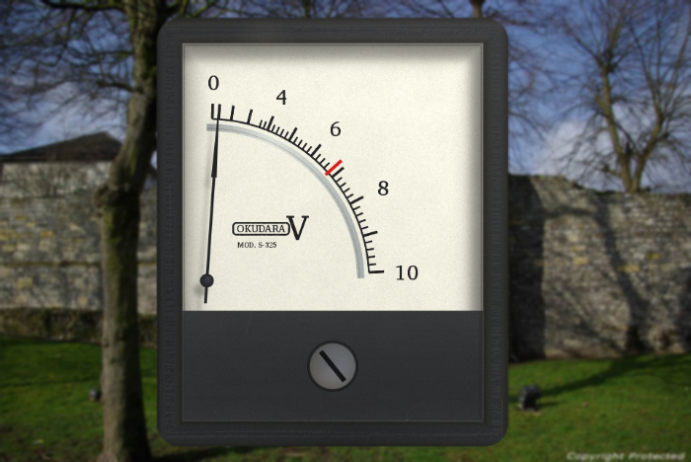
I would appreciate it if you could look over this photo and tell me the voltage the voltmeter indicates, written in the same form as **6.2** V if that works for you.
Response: **1** V
